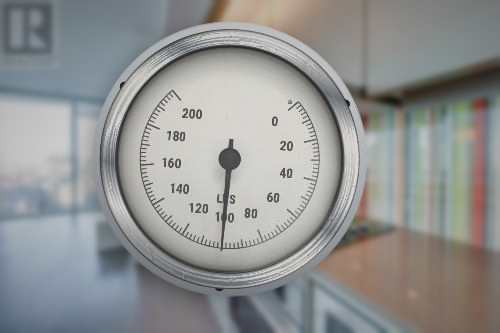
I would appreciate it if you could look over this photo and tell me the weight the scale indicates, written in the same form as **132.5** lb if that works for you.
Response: **100** lb
